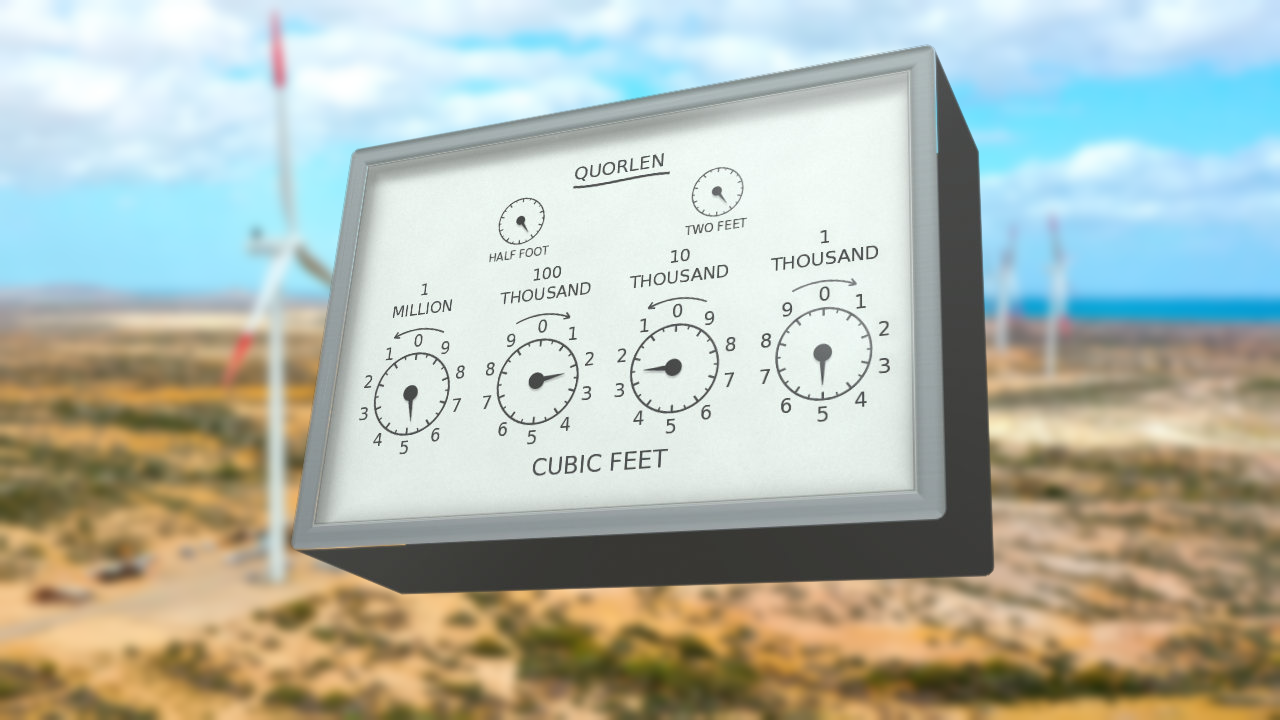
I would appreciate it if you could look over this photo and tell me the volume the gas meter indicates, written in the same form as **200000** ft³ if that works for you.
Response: **522500** ft³
